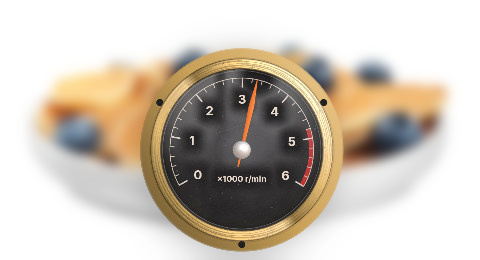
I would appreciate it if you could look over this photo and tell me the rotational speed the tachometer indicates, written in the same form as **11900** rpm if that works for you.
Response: **3300** rpm
